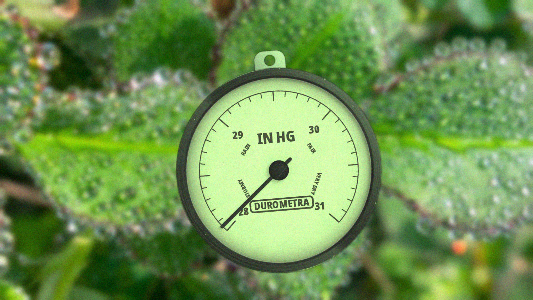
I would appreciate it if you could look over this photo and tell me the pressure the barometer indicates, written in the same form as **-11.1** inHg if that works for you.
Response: **28.05** inHg
